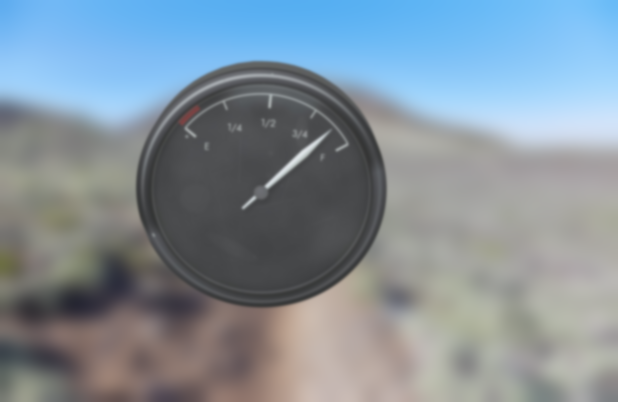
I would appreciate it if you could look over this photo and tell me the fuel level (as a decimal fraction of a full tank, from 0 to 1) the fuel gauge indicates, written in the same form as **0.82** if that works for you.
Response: **0.875**
